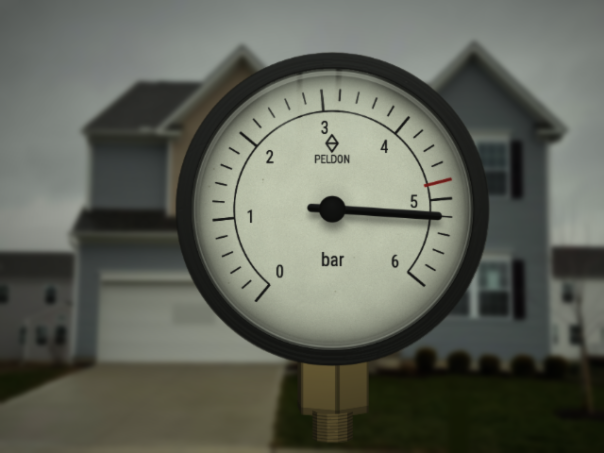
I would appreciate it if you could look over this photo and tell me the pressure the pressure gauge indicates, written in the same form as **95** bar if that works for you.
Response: **5.2** bar
